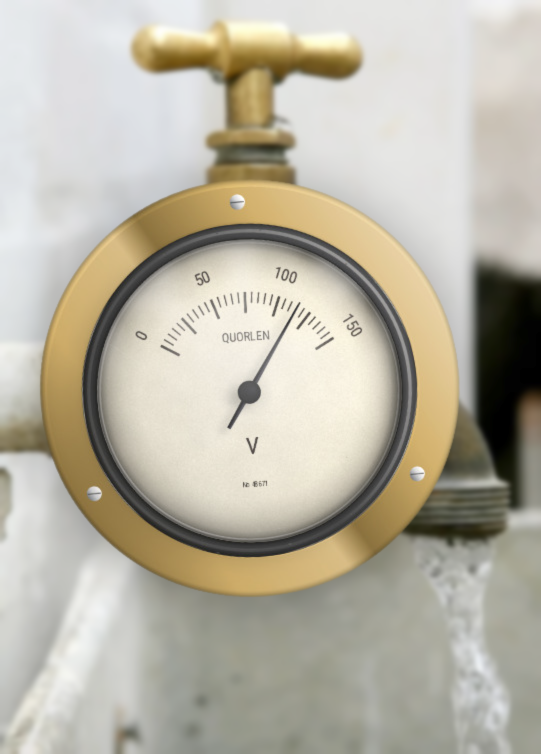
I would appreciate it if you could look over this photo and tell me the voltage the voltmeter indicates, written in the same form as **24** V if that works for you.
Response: **115** V
